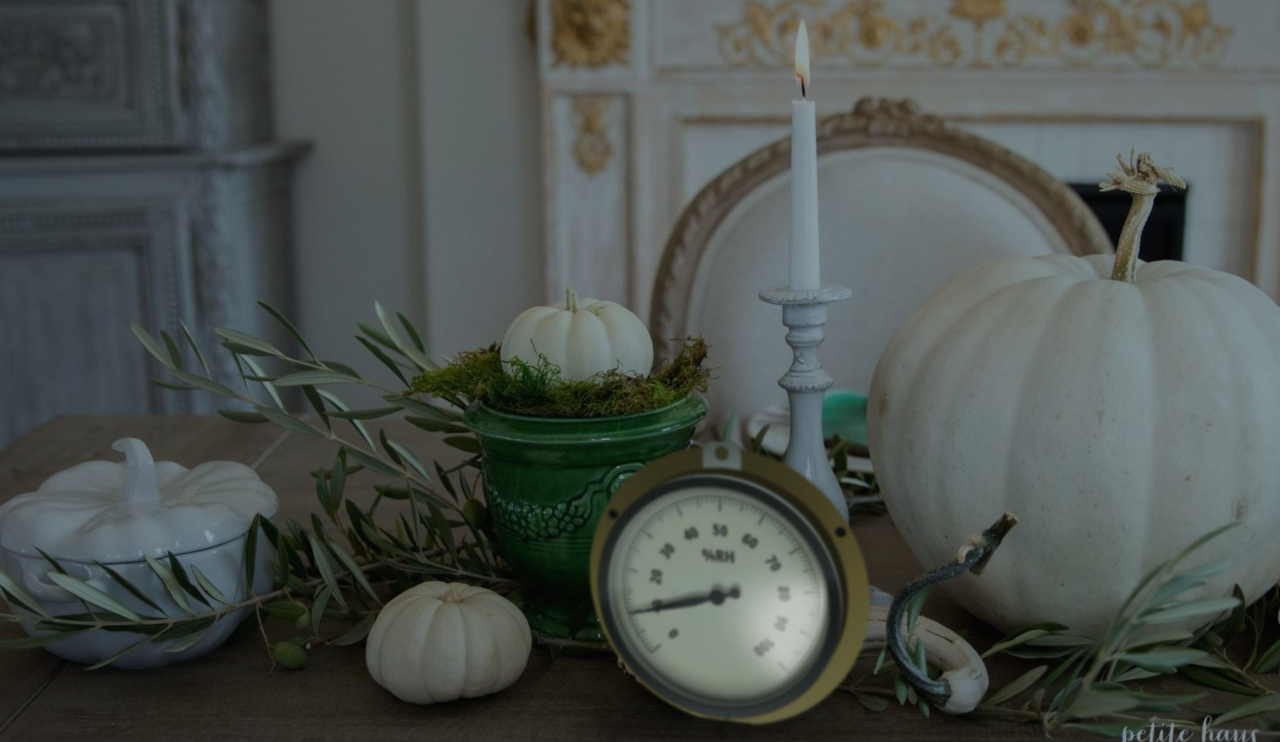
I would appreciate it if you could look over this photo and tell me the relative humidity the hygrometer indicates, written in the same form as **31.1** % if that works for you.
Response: **10** %
